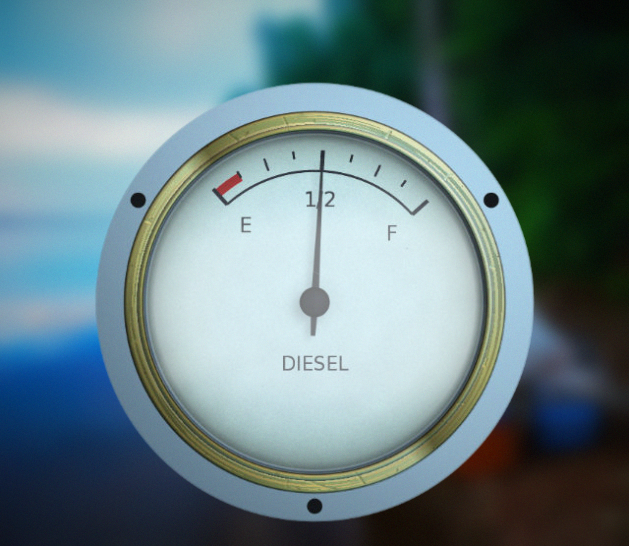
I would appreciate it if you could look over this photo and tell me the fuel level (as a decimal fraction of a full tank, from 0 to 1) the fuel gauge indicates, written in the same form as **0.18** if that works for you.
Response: **0.5**
